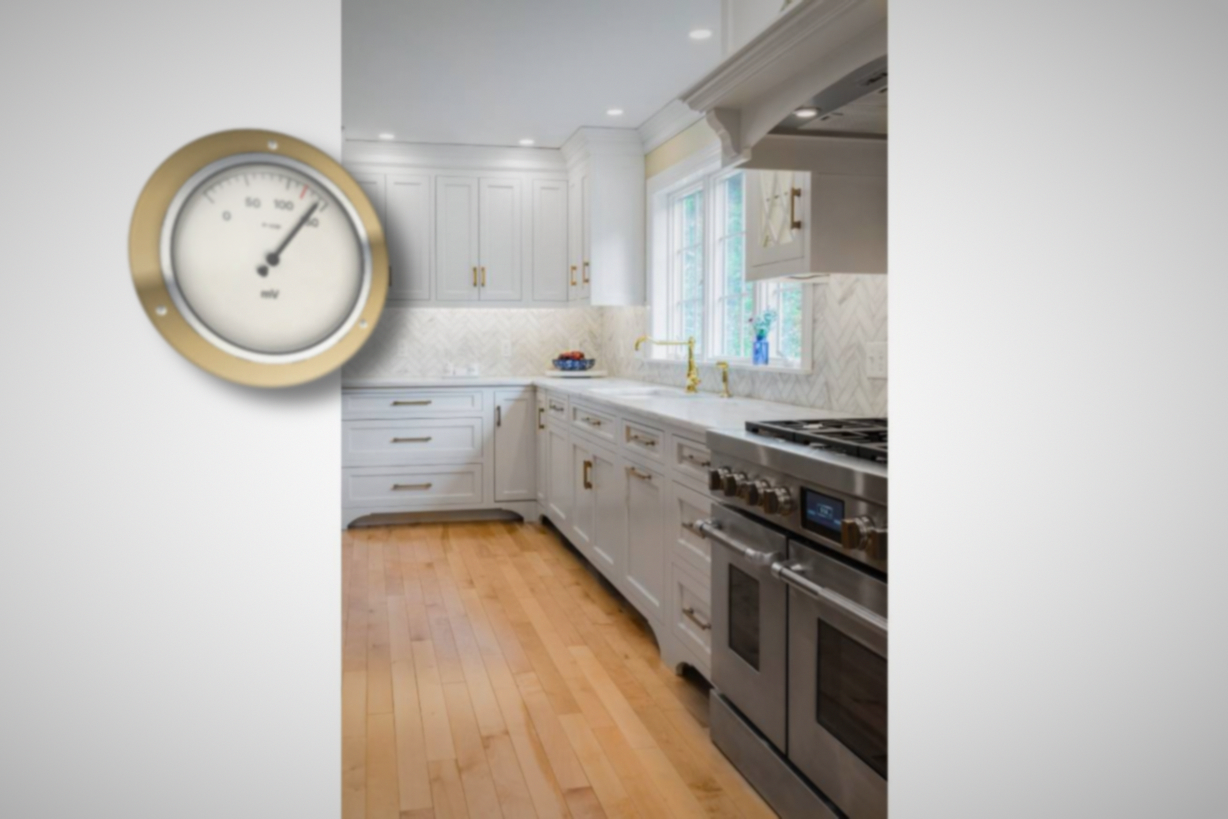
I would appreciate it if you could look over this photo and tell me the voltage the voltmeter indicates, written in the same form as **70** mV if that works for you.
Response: **140** mV
